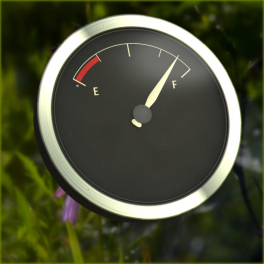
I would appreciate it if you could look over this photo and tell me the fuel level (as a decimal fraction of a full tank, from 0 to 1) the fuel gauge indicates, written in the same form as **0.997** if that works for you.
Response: **0.875**
